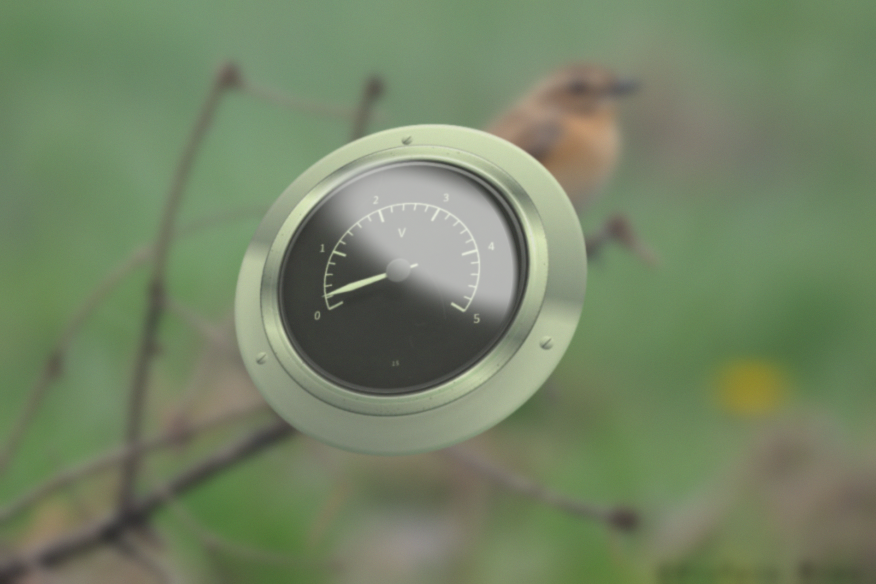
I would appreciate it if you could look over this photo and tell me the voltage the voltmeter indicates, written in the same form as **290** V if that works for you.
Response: **0.2** V
